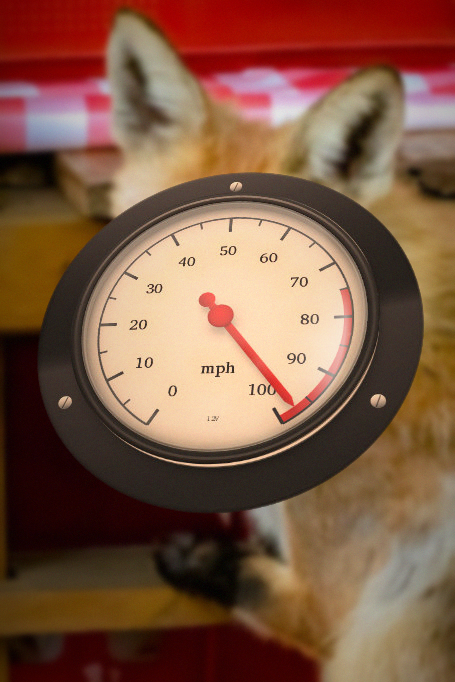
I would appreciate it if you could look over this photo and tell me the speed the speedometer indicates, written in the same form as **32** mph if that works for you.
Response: **97.5** mph
